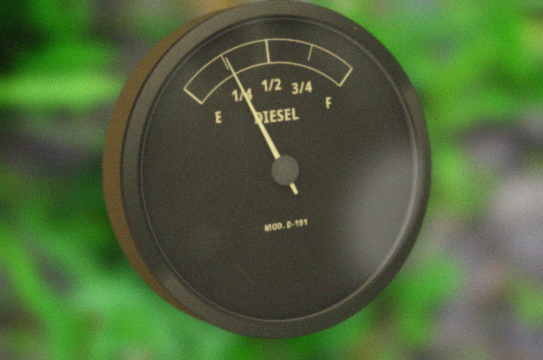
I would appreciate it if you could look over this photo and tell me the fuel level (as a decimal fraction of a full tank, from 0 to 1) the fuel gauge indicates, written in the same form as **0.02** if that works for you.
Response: **0.25**
